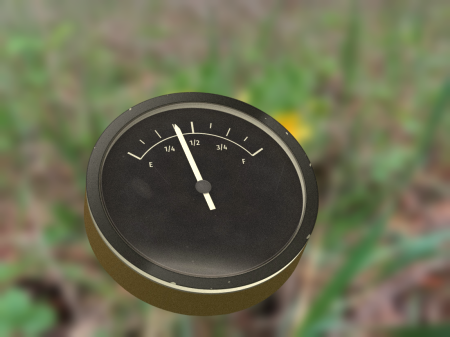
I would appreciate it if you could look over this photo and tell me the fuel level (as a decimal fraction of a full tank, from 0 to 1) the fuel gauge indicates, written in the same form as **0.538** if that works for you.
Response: **0.375**
